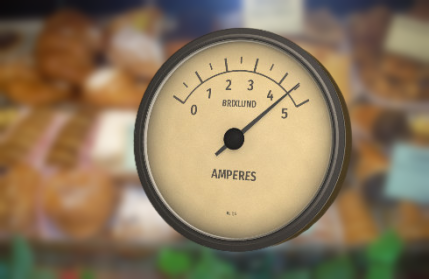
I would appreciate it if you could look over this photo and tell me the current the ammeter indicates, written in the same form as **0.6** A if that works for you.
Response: **4.5** A
